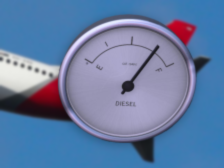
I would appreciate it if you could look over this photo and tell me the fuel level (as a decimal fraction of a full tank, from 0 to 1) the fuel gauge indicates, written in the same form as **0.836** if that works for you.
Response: **0.75**
